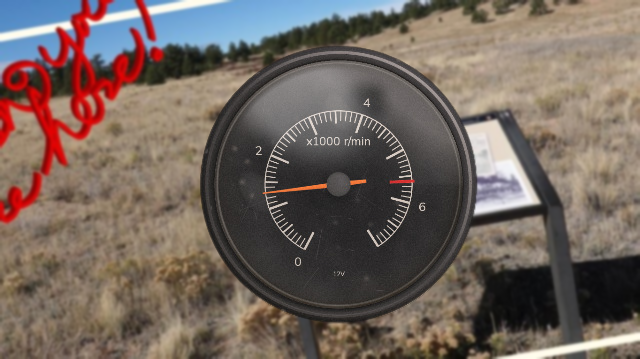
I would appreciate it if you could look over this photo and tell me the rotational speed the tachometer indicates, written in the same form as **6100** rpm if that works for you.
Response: **1300** rpm
